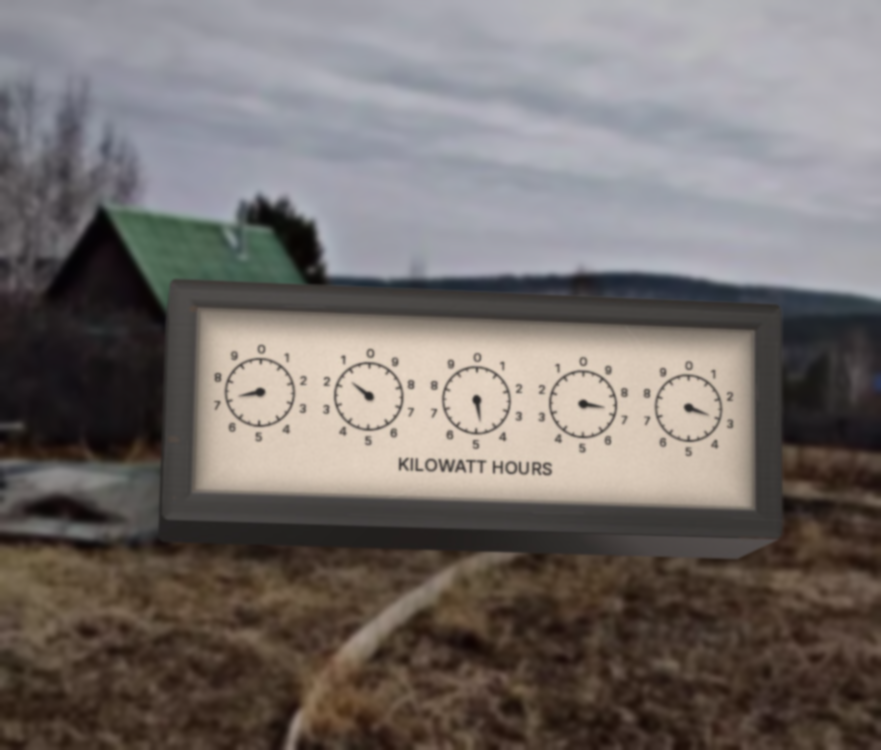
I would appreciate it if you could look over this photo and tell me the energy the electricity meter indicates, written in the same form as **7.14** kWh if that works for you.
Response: **71473** kWh
